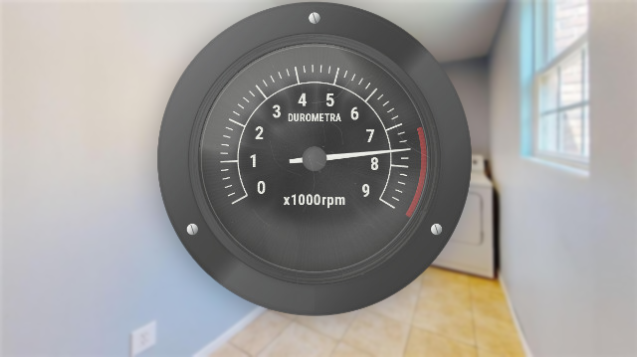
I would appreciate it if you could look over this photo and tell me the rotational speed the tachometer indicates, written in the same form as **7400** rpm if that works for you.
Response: **7600** rpm
